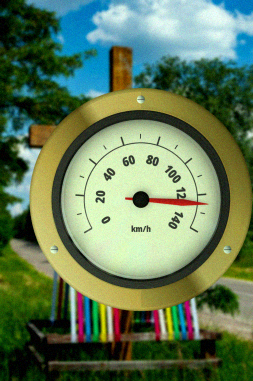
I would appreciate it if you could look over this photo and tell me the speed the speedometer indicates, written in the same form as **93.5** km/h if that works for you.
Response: **125** km/h
